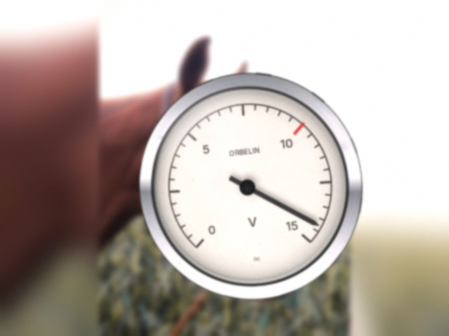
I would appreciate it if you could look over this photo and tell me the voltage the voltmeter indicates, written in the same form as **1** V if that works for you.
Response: **14.25** V
